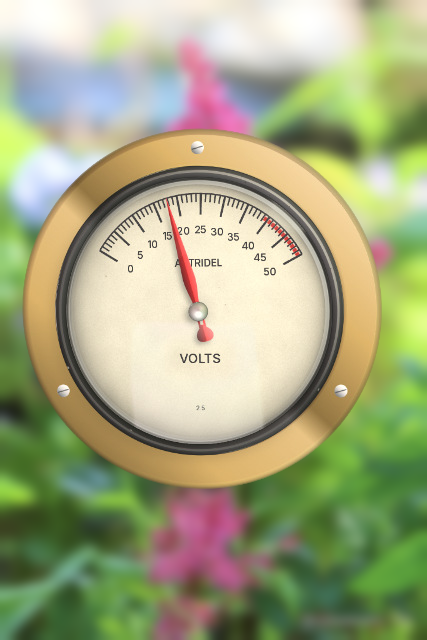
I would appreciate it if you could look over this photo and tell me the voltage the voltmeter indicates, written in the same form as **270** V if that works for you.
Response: **18** V
